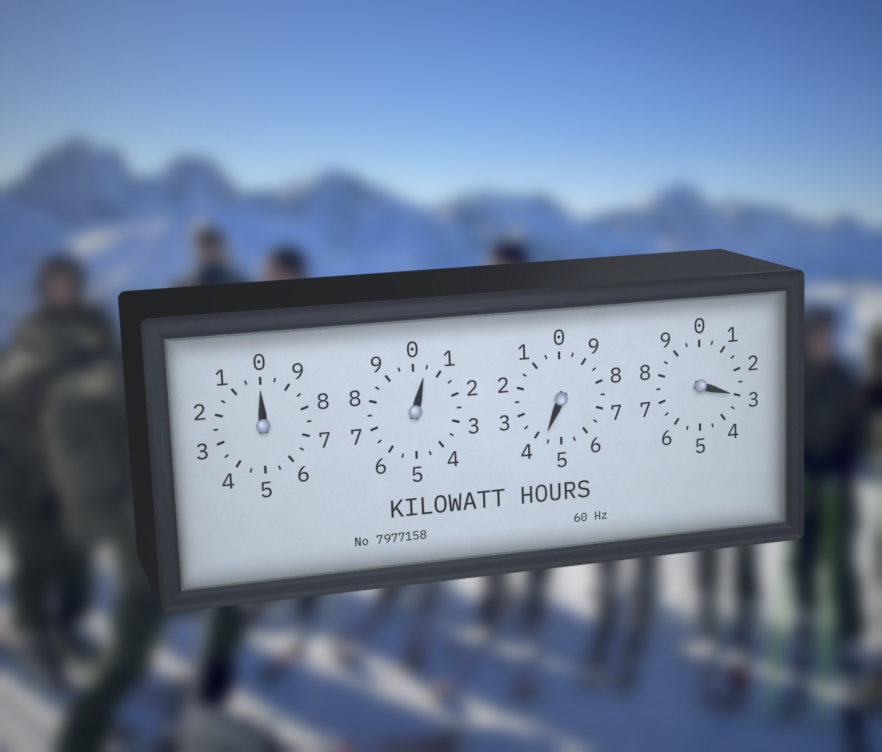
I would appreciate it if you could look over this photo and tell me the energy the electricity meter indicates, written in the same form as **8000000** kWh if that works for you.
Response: **43** kWh
